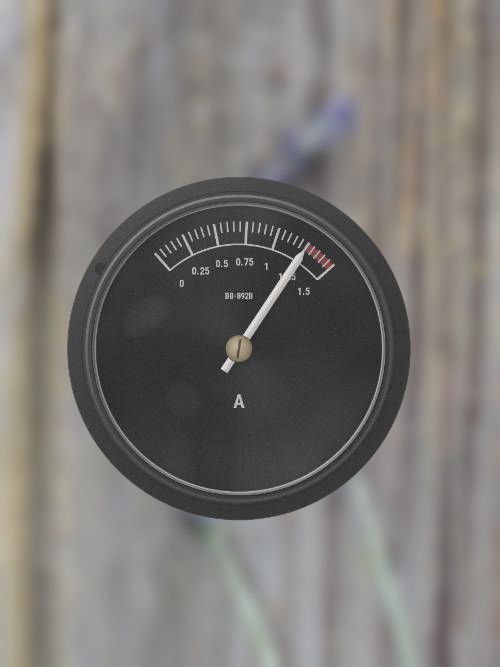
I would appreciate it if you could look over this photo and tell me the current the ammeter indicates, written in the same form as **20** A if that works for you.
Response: **1.25** A
